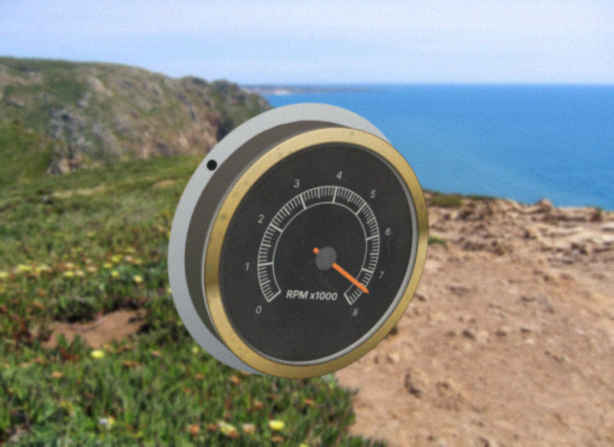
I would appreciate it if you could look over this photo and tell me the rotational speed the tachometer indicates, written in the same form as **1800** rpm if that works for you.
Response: **7500** rpm
